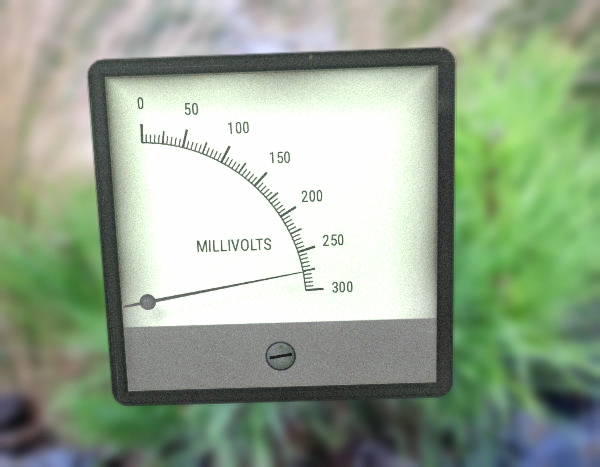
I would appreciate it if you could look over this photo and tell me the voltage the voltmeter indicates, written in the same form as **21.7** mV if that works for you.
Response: **275** mV
